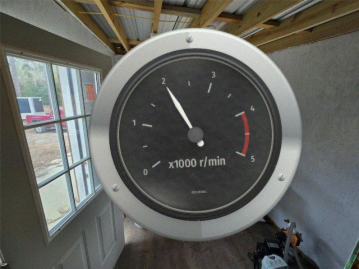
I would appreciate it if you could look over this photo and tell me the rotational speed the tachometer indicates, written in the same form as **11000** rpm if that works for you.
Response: **2000** rpm
